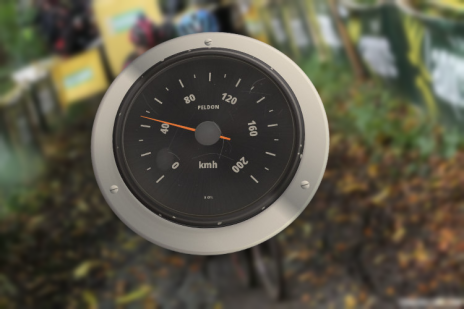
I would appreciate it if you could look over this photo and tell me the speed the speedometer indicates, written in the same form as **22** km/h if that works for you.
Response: **45** km/h
